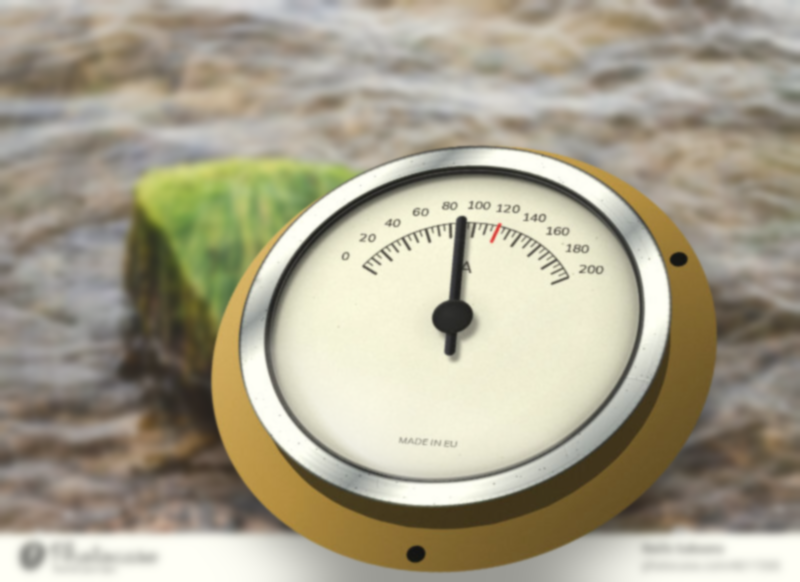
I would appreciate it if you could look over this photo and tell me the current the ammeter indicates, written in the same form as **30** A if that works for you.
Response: **90** A
